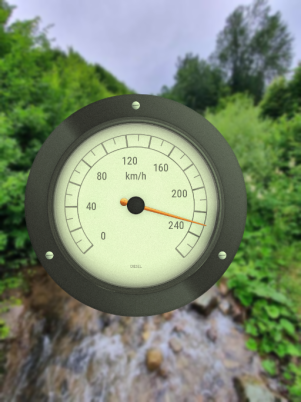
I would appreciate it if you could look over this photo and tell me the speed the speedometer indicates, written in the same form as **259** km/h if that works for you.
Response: **230** km/h
